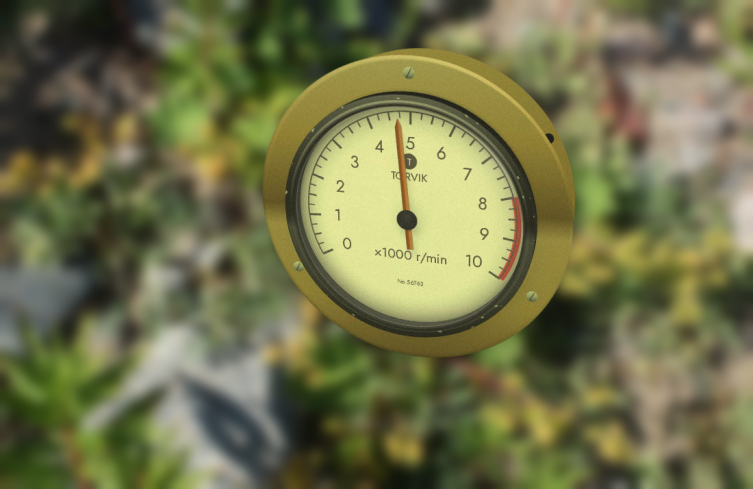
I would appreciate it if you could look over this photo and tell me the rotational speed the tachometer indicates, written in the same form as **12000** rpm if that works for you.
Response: **4750** rpm
